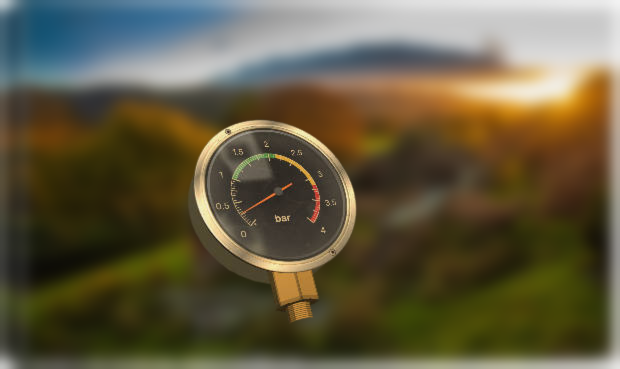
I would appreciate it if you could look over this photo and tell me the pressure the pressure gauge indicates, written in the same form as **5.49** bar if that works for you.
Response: **0.25** bar
